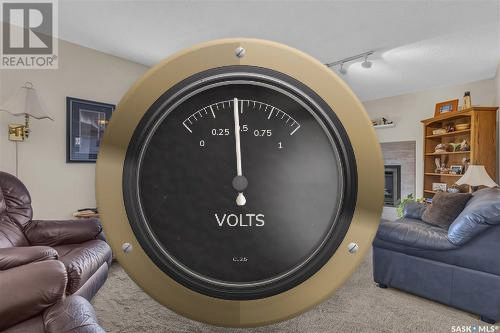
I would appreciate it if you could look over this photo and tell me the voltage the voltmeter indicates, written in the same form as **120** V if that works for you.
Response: **0.45** V
